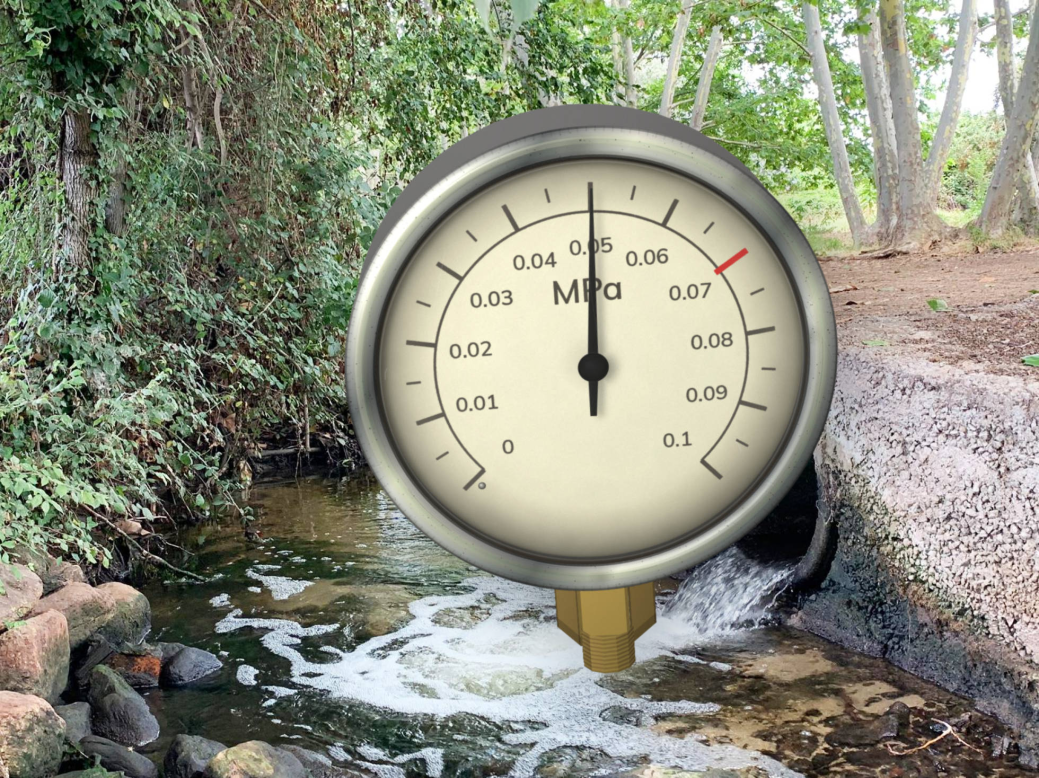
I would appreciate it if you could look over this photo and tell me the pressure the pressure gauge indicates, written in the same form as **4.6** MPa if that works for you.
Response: **0.05** MPa
